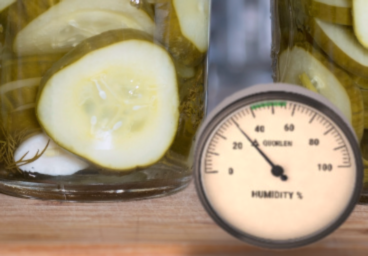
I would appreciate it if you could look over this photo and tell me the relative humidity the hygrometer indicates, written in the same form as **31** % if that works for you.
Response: **30** %
